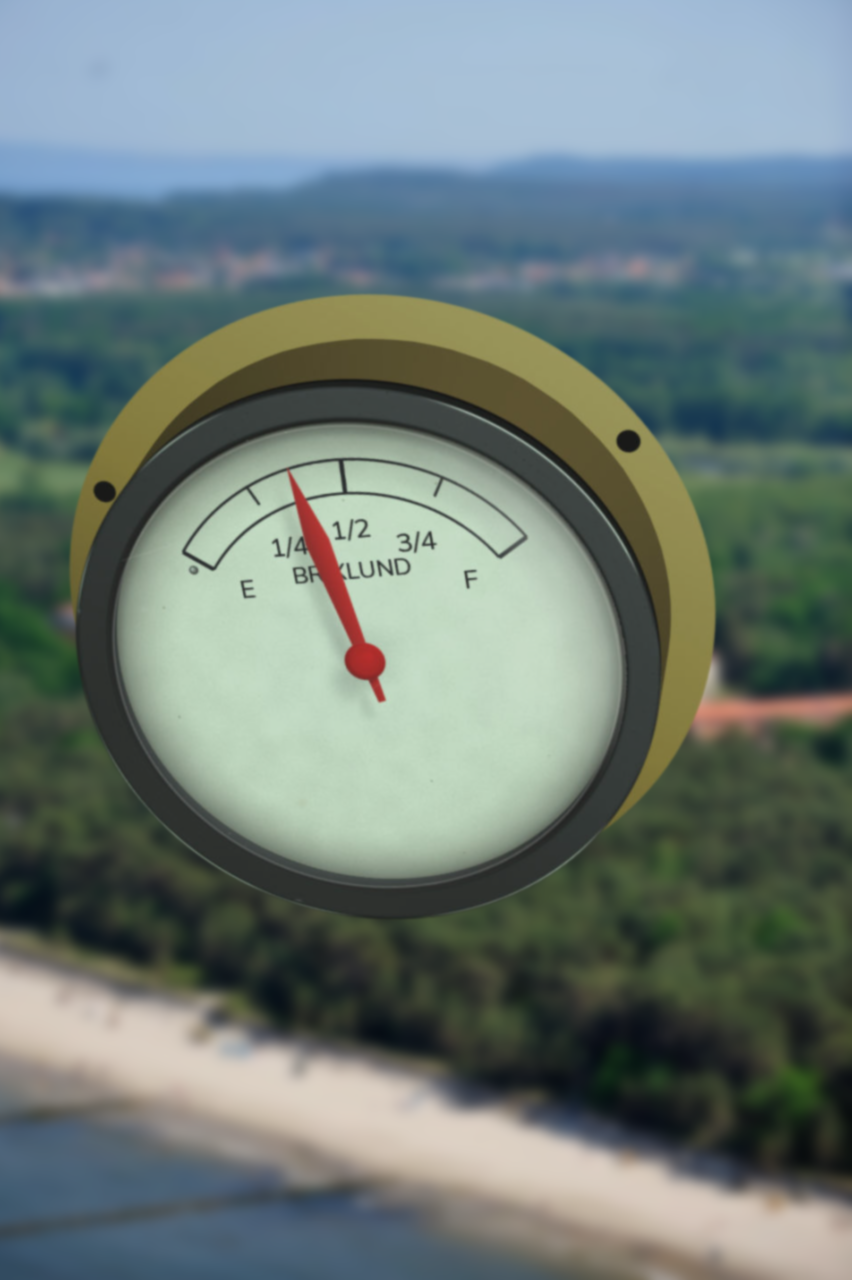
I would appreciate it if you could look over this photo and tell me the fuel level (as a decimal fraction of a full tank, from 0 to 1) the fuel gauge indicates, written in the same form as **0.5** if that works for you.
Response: **0.375**
